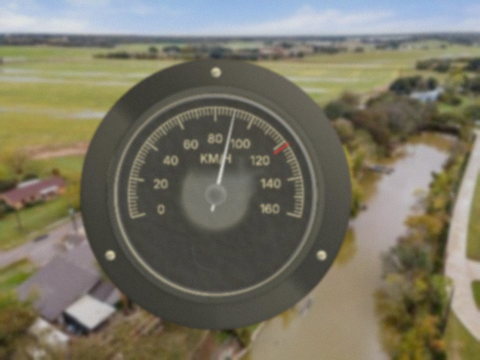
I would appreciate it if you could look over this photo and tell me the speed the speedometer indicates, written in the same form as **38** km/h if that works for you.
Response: **90** km/h
